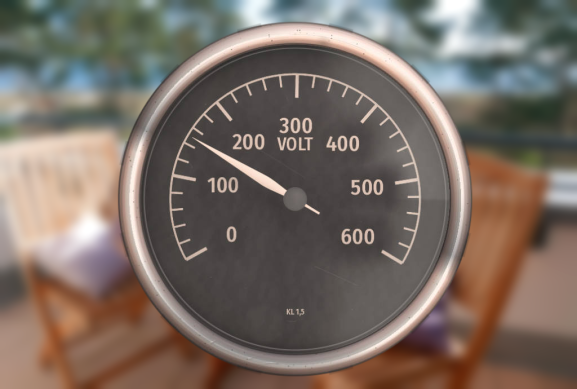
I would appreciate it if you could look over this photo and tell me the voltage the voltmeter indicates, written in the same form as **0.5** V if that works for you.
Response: **150** V
